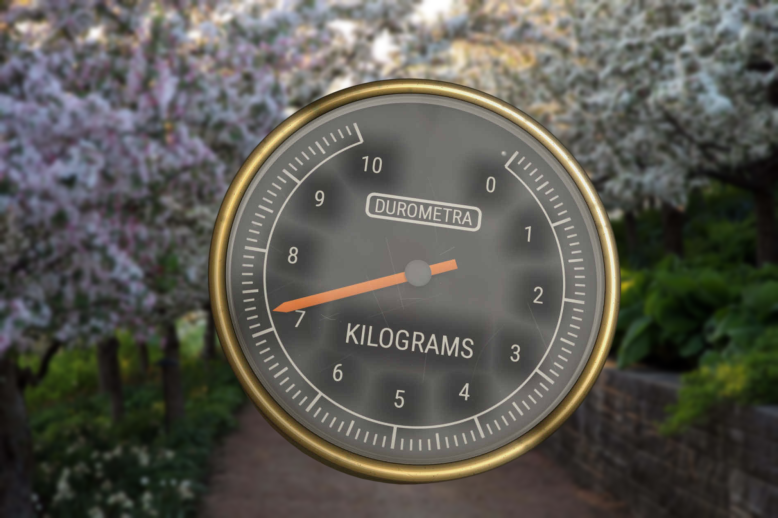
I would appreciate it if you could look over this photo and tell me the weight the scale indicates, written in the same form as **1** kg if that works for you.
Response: **7.2** kg
